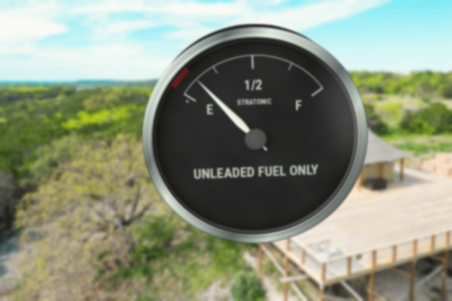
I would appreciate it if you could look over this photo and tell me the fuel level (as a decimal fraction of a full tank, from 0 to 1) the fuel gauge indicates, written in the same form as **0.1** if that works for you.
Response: **0.125**
